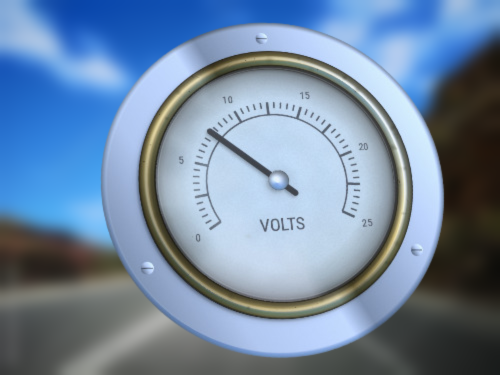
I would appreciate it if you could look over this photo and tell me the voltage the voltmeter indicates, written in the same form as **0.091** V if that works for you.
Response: **7.5** V
